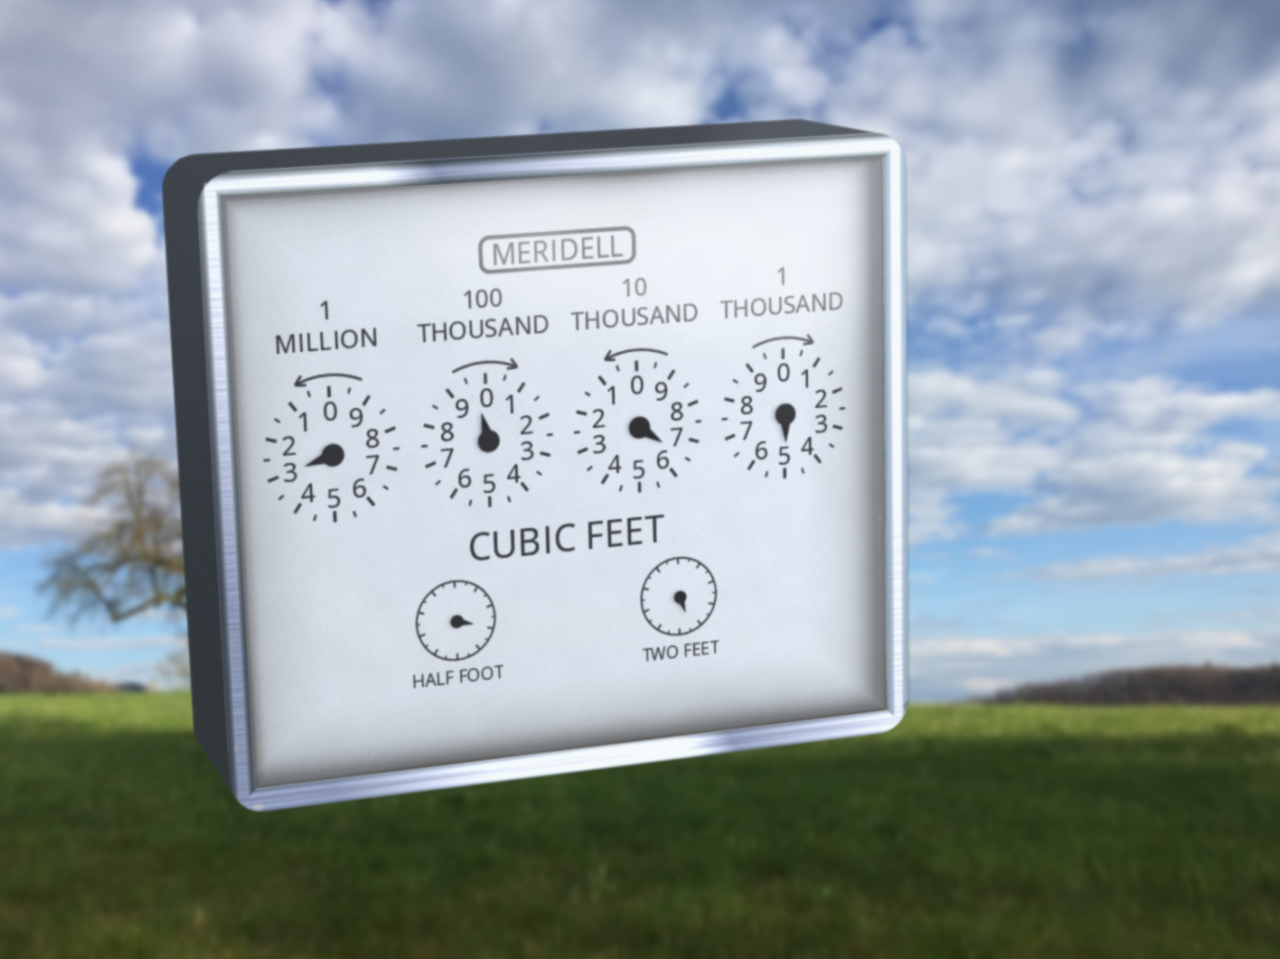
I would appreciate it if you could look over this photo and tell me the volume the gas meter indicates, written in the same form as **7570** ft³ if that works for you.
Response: **296500** ft³
